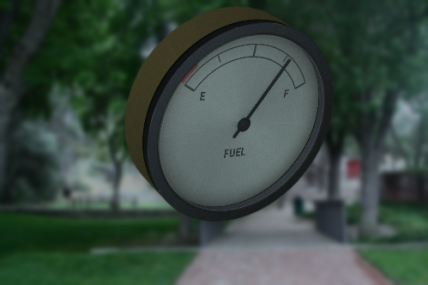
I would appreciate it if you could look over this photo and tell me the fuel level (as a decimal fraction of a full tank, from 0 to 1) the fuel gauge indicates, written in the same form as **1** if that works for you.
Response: **0.75**
